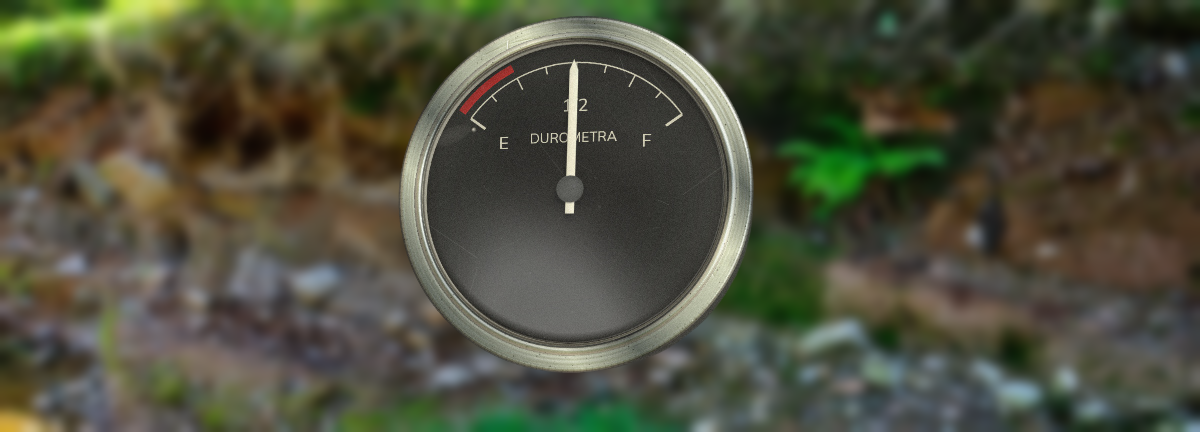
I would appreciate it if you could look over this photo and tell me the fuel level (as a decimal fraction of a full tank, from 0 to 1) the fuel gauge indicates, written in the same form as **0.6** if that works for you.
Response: **0.5**
